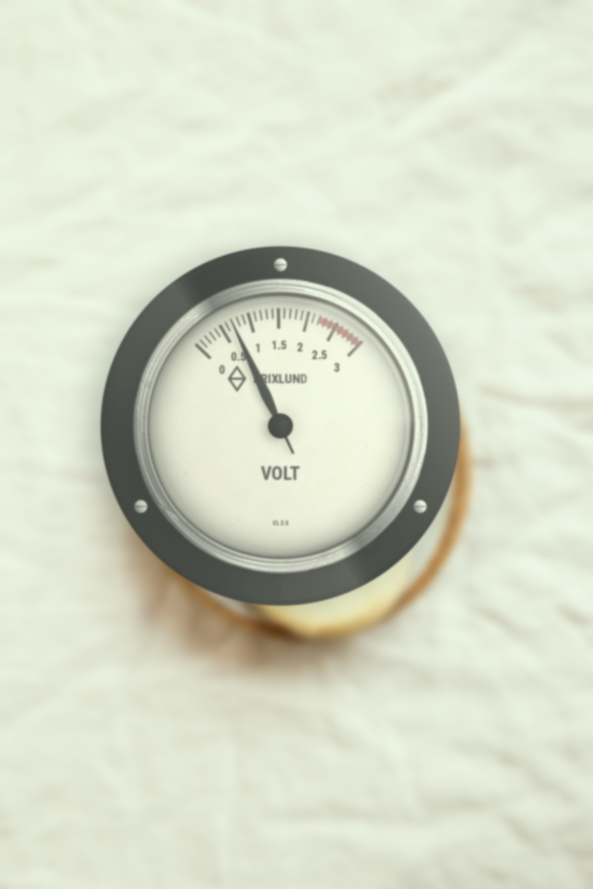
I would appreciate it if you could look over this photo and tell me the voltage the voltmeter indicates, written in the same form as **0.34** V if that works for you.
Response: **0.7** V
